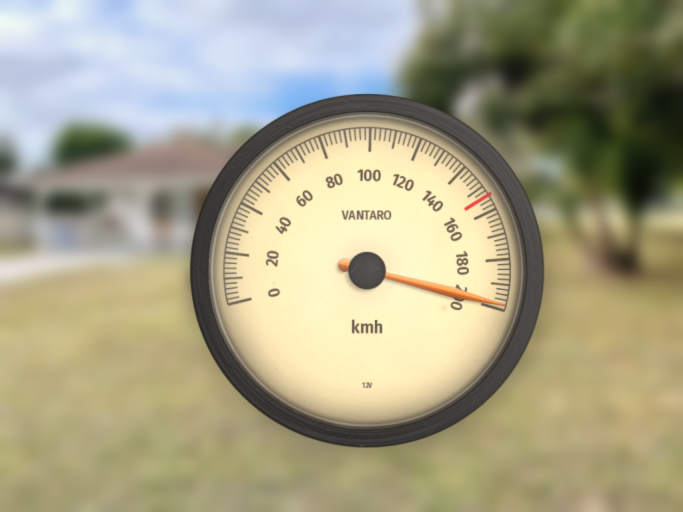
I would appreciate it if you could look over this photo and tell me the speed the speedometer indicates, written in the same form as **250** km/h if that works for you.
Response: **198** km/h
